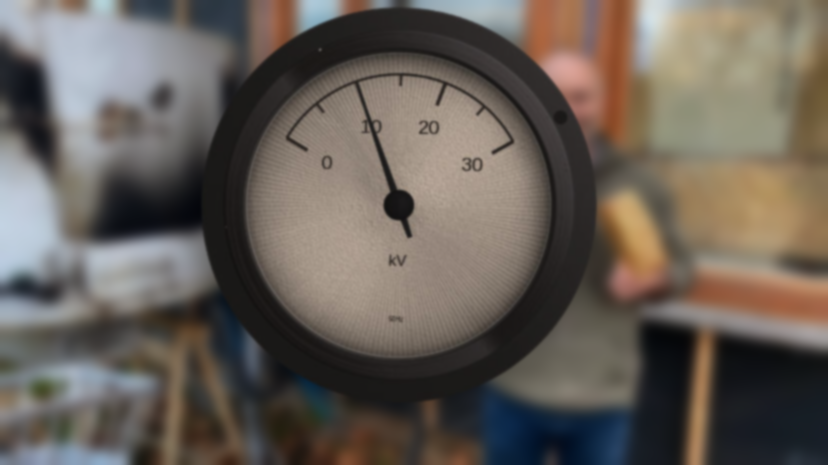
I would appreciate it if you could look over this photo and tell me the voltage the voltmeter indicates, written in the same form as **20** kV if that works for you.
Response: **10** kV
